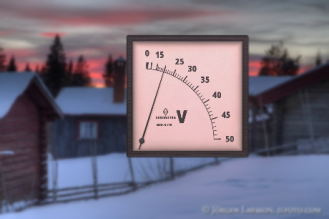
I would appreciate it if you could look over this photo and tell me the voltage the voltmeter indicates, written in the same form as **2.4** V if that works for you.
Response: **20** V
